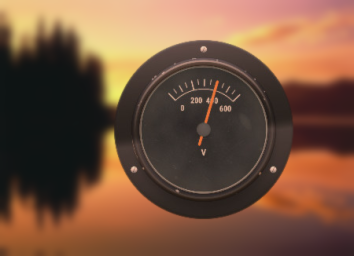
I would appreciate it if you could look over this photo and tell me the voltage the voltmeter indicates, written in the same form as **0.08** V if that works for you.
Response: **400** V
